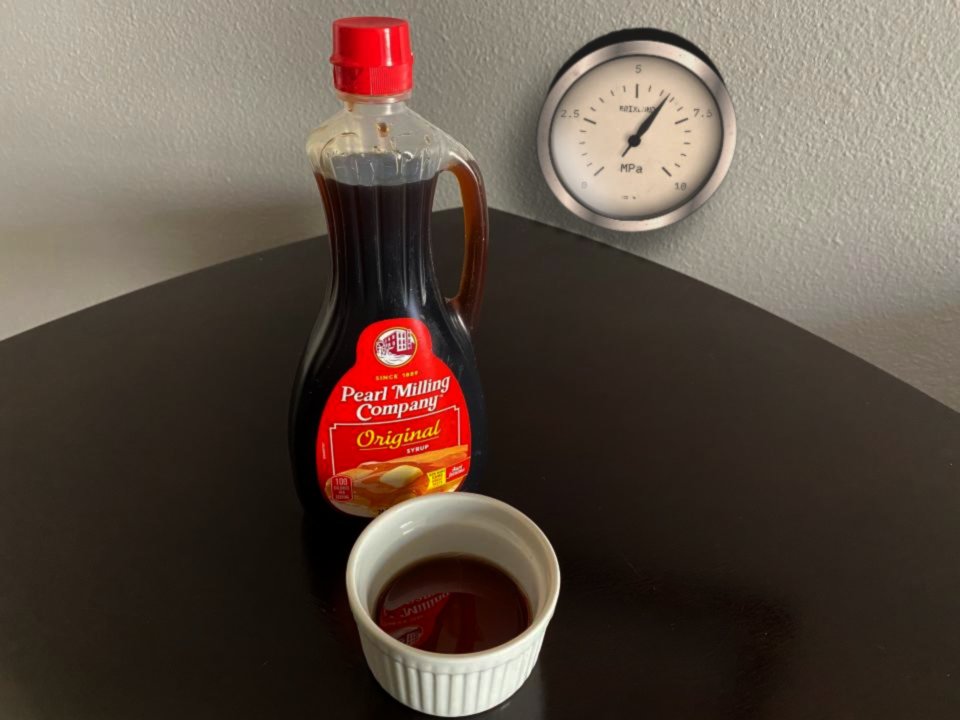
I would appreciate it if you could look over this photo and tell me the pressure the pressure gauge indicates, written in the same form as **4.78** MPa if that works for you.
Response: **6.25** MPa
